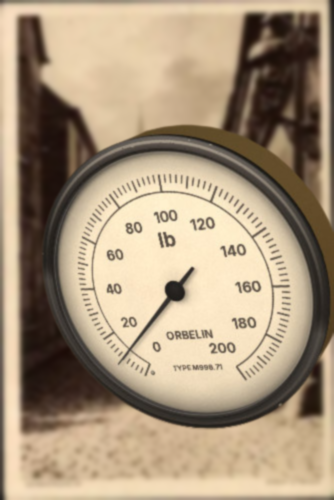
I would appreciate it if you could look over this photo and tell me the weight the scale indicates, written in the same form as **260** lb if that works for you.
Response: **10** lb
